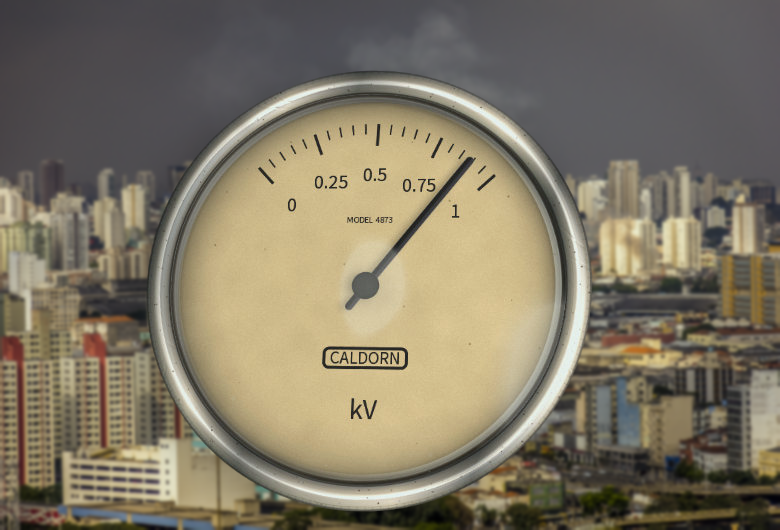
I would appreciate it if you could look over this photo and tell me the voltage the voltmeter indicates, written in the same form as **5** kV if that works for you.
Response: **0.9** kV
